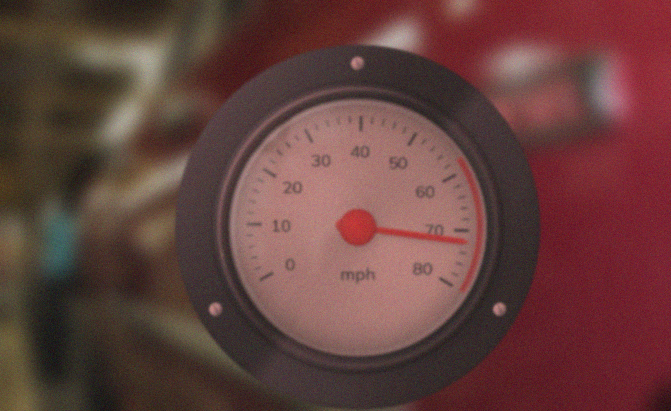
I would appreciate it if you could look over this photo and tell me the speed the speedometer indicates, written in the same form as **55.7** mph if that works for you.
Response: **72** mph
